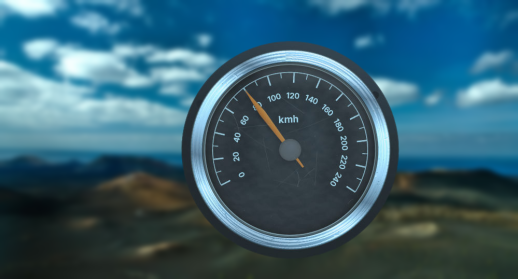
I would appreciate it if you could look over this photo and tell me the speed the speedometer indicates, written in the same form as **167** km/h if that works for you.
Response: **80** km/h
